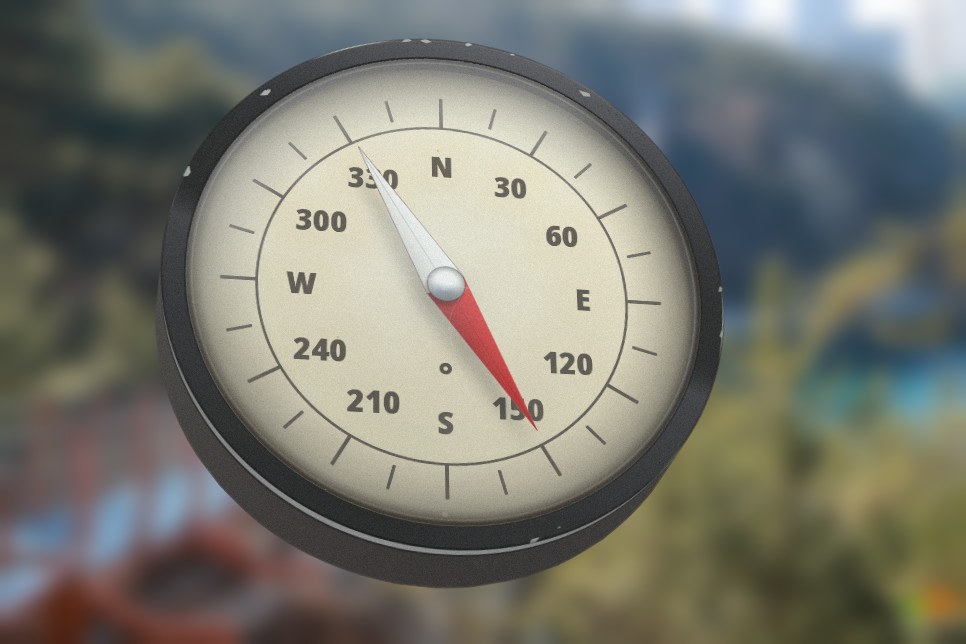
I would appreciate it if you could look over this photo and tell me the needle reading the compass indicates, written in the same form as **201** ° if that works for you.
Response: **150** °
